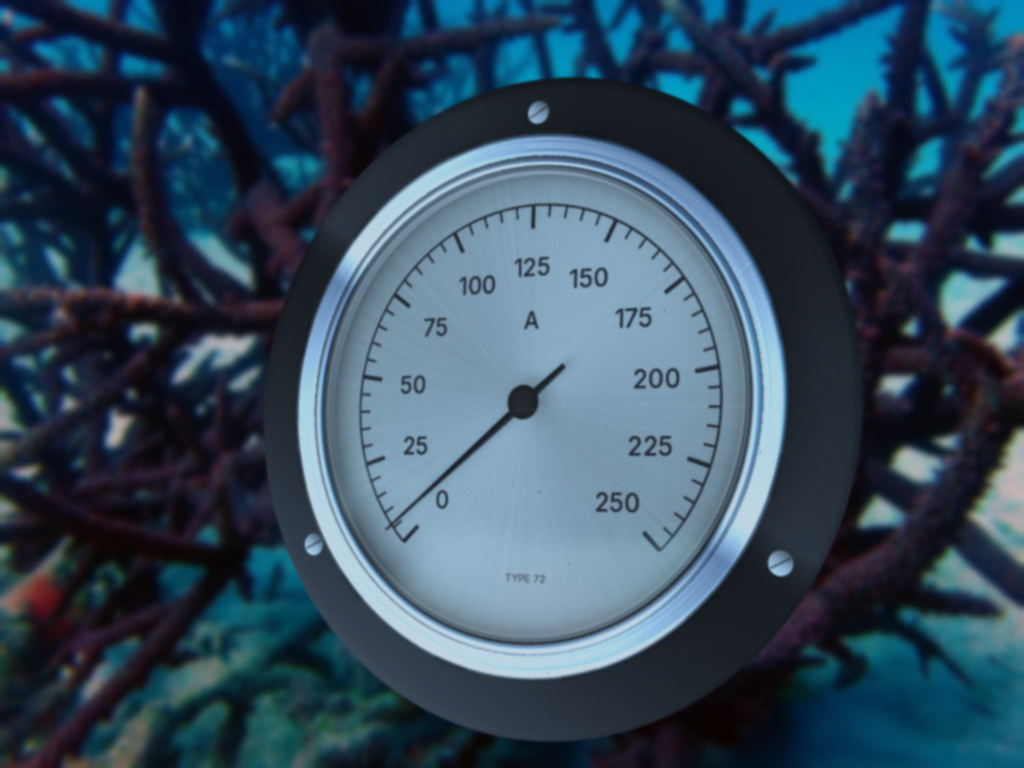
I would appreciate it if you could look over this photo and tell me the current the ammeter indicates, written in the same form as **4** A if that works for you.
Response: **5** A
